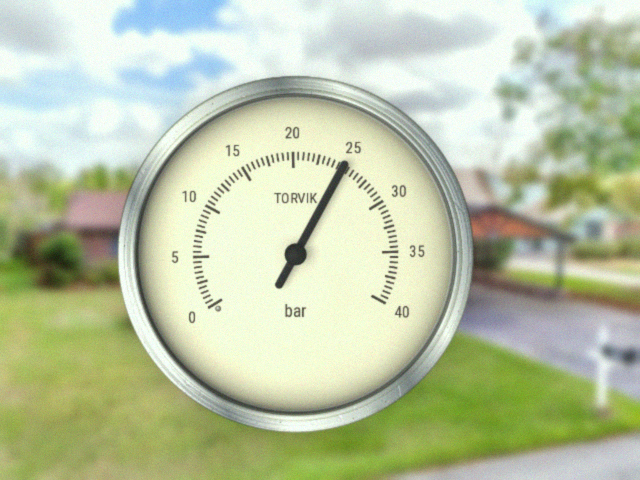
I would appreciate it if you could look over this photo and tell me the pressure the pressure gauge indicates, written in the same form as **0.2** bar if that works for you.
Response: **25** bar
